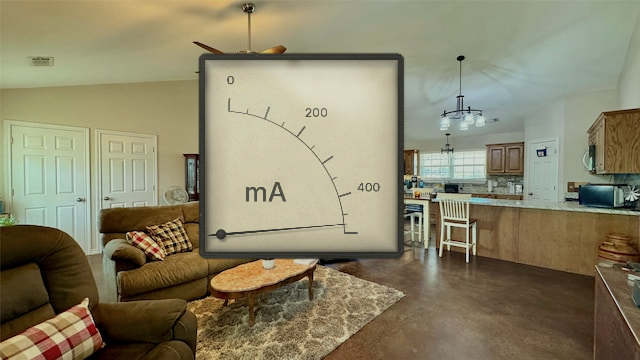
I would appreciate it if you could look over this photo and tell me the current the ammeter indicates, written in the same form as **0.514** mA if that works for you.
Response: **475** mA
